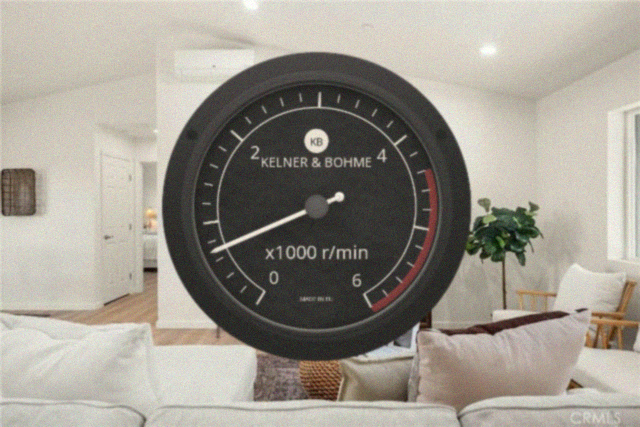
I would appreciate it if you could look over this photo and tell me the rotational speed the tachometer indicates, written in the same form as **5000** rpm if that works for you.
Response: **700** rpm
